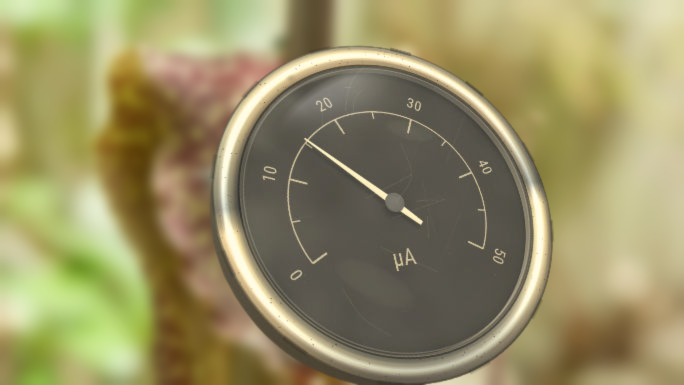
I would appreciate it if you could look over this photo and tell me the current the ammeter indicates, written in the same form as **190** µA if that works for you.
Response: **15** µA
